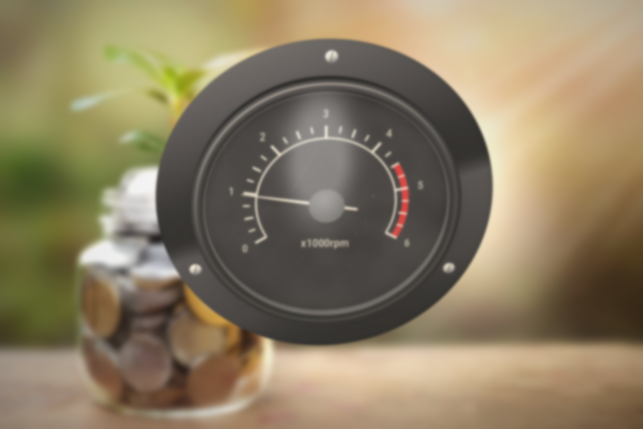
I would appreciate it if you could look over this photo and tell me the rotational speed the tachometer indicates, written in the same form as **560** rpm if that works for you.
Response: **1000** rpm
